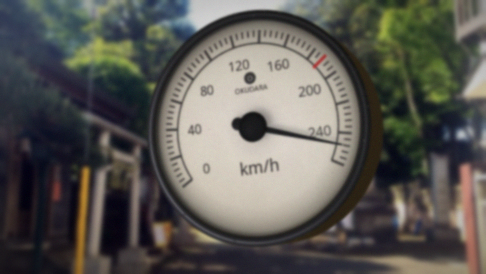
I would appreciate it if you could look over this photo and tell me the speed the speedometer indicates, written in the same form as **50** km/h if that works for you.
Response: **248** km/h
